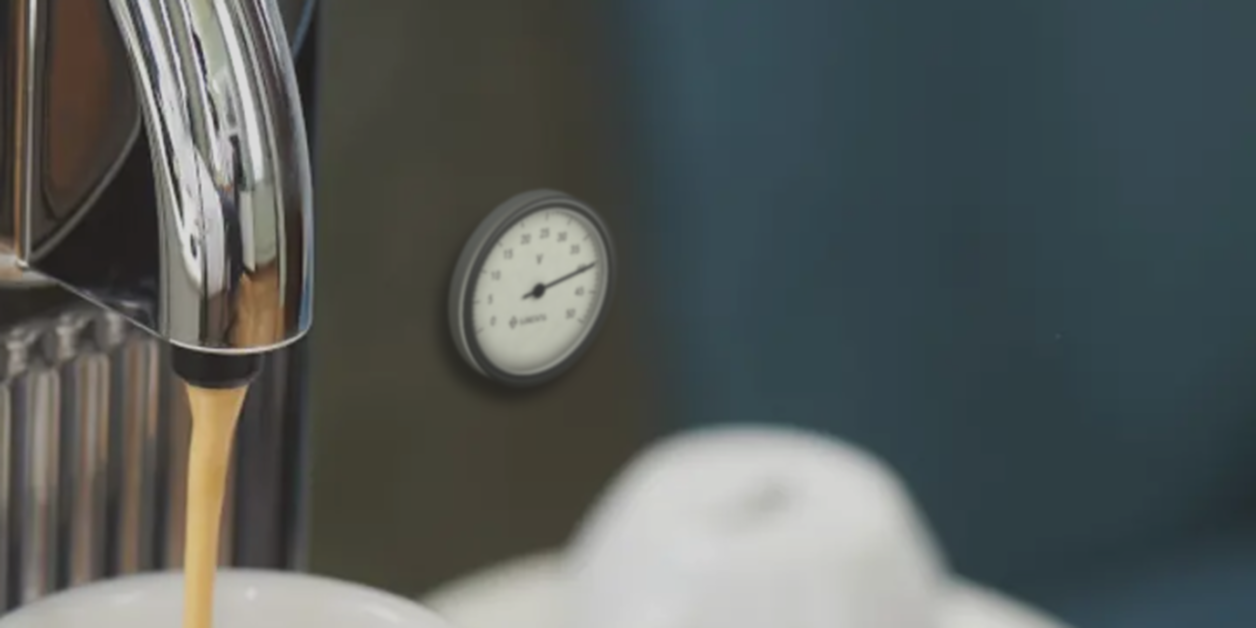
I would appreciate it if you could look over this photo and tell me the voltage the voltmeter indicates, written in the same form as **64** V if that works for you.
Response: **40** V
